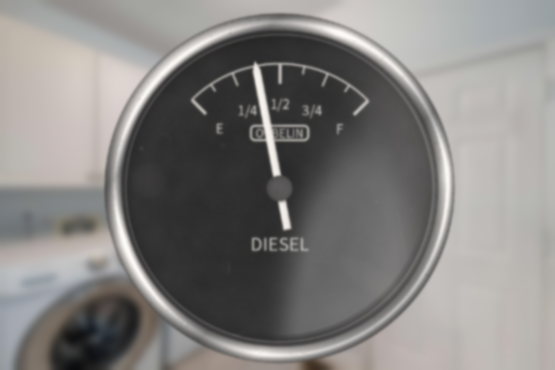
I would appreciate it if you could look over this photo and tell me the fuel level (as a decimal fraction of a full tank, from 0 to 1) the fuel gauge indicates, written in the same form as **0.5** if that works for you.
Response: **0.375**
